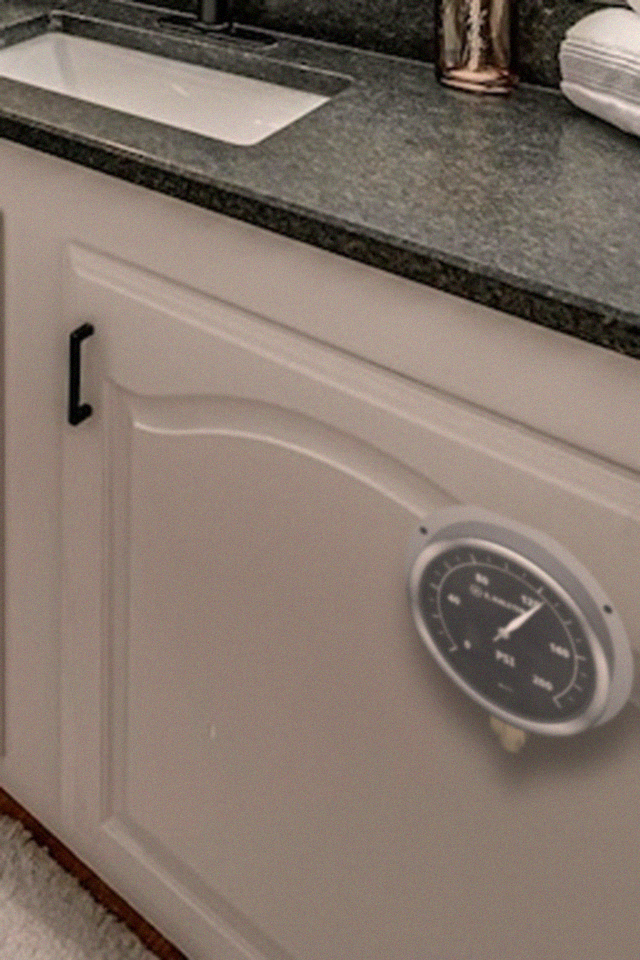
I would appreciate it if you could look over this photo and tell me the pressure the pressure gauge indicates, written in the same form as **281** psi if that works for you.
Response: **125** psi
